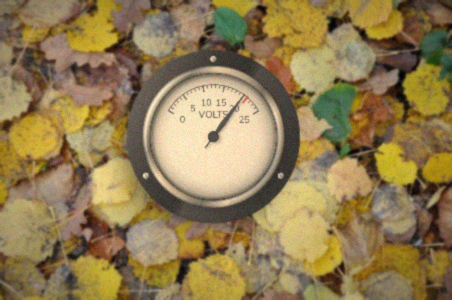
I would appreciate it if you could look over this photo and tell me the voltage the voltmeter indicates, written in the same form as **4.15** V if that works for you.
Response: **20** V
